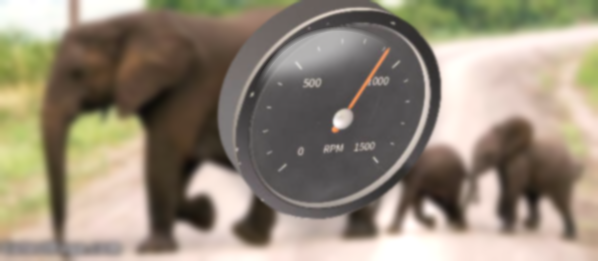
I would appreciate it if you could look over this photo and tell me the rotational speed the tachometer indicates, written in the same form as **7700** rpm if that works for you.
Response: **900** rpm
